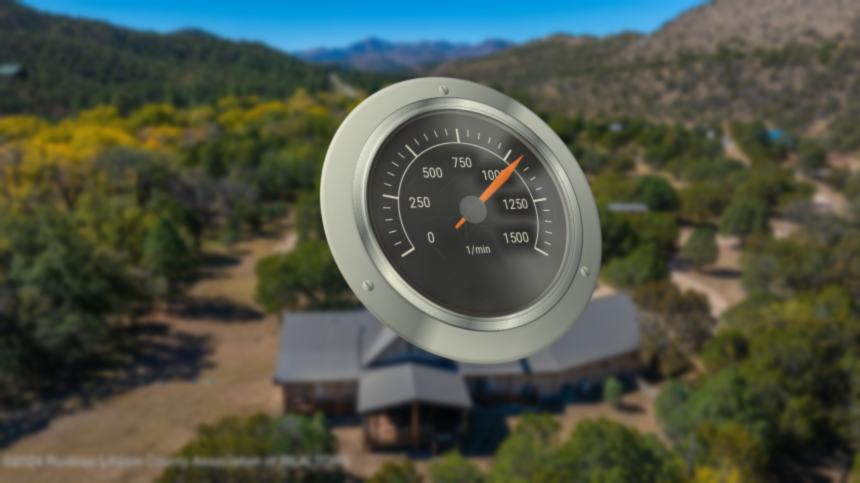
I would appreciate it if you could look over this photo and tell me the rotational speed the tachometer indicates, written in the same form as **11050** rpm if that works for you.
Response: **1050** rpm
